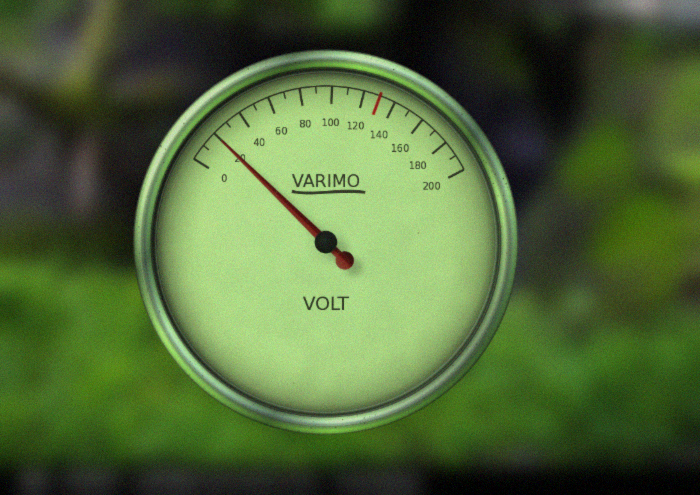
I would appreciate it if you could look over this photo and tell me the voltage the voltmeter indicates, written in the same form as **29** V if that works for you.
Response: **20** V
